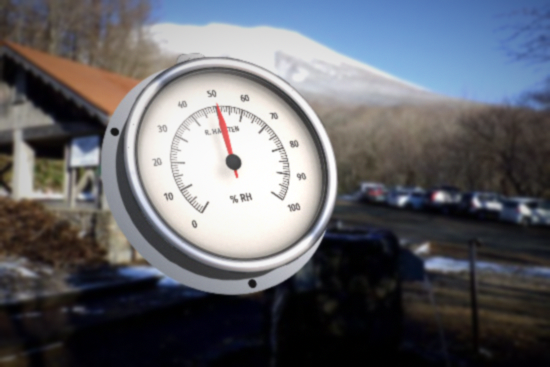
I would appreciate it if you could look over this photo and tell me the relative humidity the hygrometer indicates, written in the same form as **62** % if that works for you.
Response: **50** %
